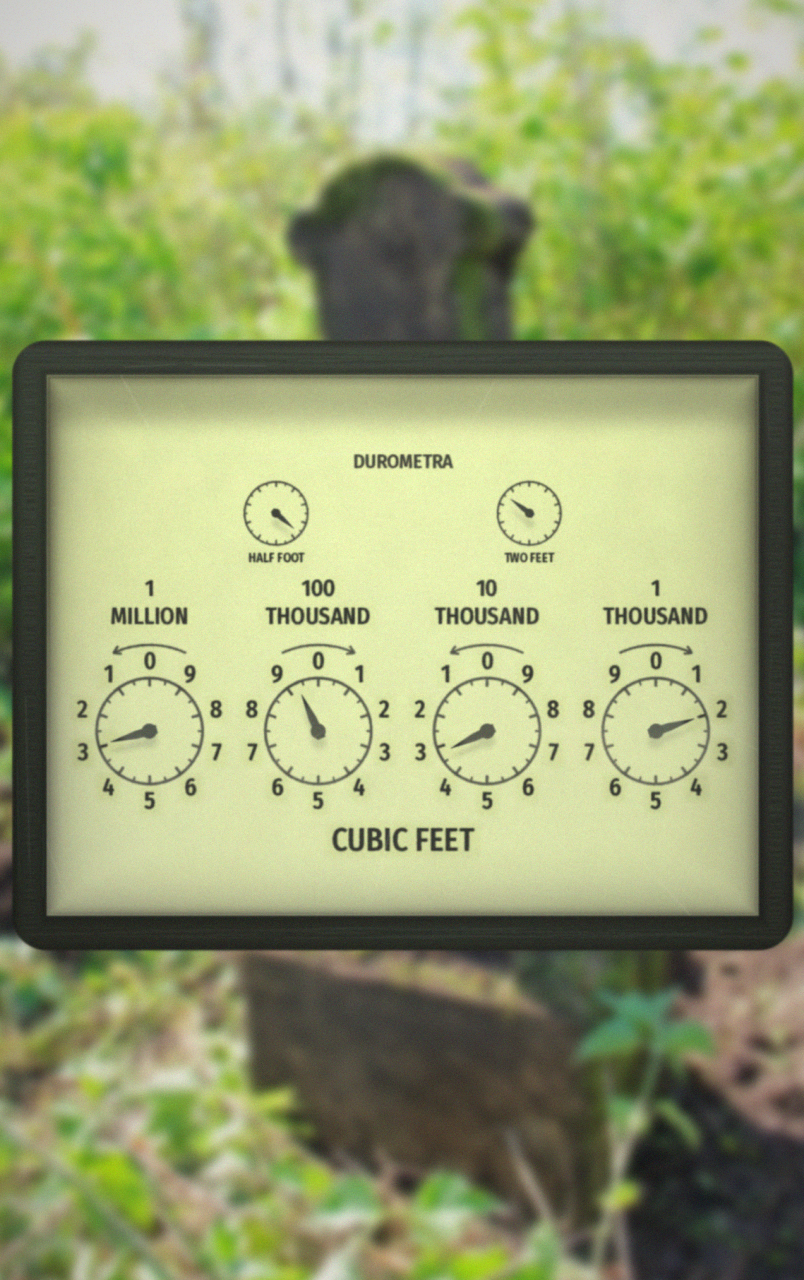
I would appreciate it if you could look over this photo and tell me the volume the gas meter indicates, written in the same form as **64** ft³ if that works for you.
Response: **293200** ft³
